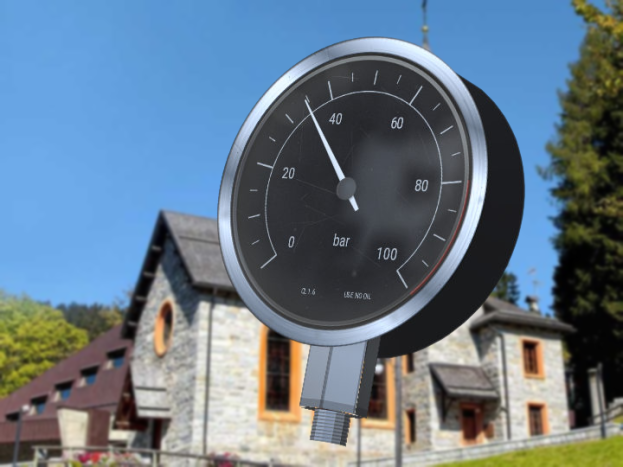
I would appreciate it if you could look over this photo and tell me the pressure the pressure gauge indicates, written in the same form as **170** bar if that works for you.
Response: **35** bar
